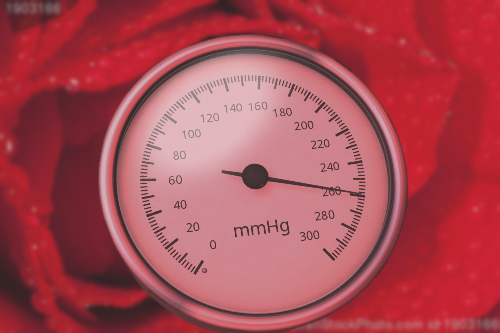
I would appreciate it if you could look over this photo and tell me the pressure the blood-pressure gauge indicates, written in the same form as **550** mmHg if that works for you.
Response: **260** mmHg
